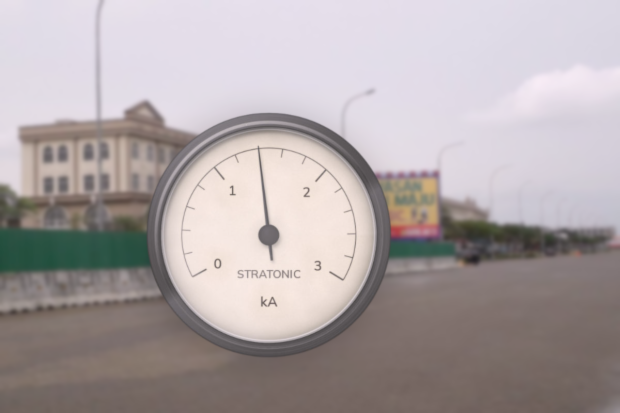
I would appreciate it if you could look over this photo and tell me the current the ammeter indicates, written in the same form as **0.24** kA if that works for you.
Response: **1.4** kA
